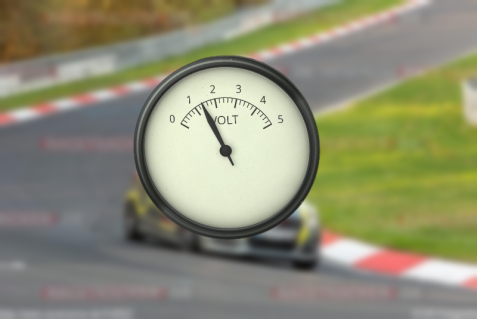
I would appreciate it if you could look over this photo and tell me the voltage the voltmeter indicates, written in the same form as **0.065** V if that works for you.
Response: **1.4** V
